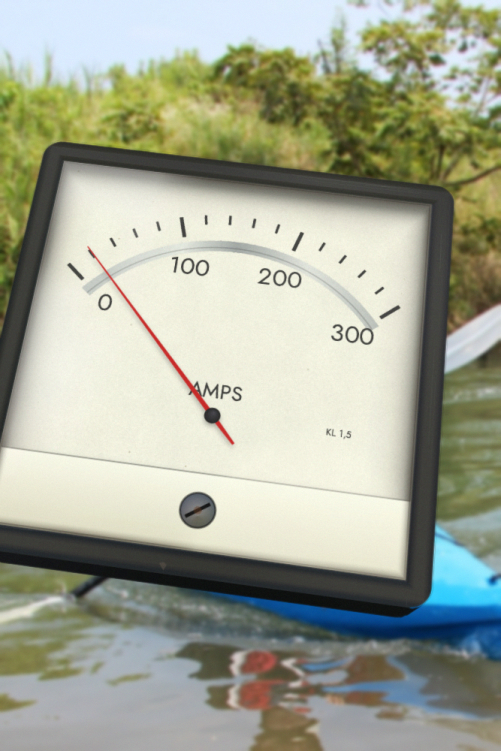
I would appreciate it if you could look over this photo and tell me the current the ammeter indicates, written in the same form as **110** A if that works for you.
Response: **20** A
